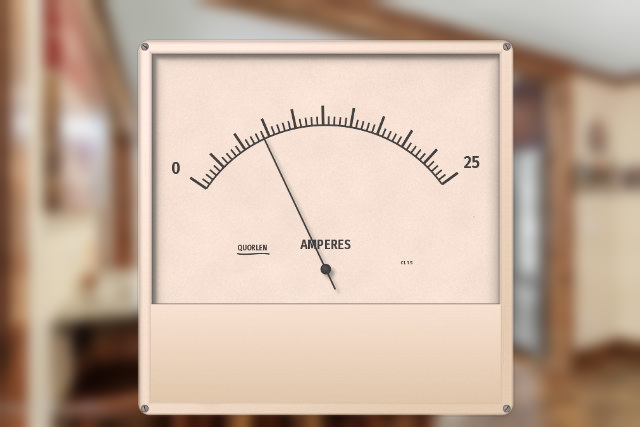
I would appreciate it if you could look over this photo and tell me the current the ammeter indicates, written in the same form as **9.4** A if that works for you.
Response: **7** A
